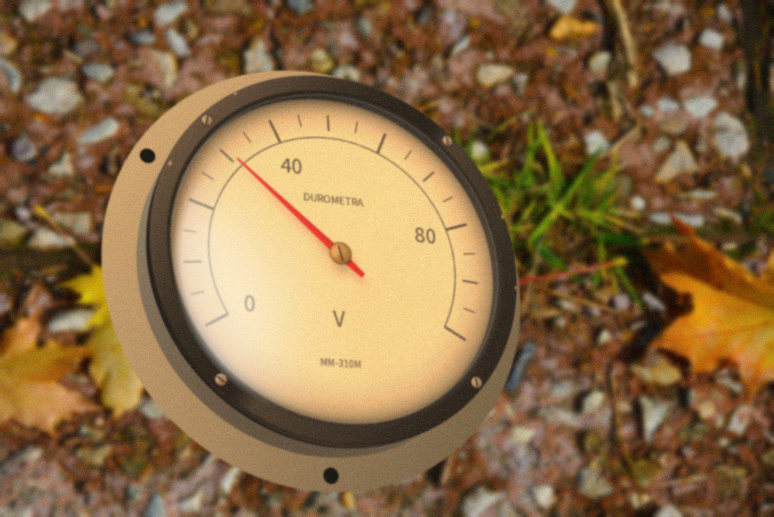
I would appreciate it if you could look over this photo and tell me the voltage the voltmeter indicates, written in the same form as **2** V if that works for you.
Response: **30** V
